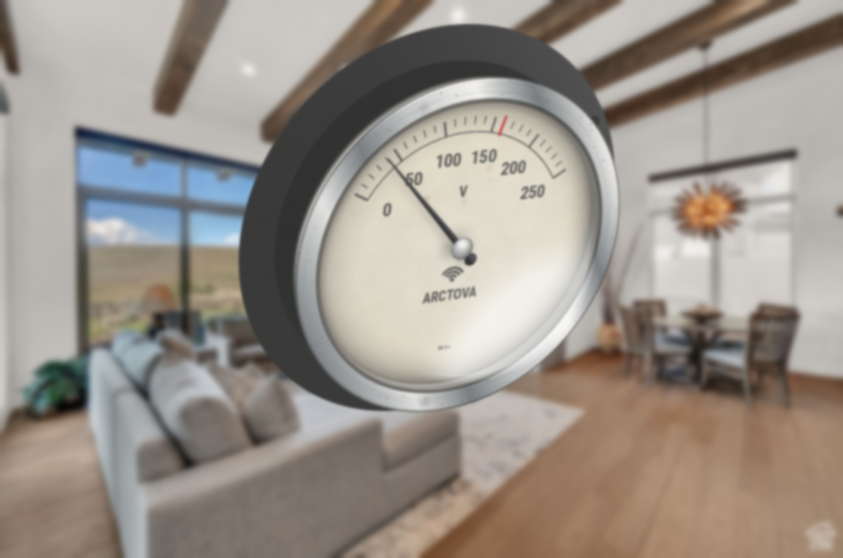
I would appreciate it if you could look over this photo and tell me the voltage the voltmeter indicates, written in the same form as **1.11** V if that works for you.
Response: **40** V
